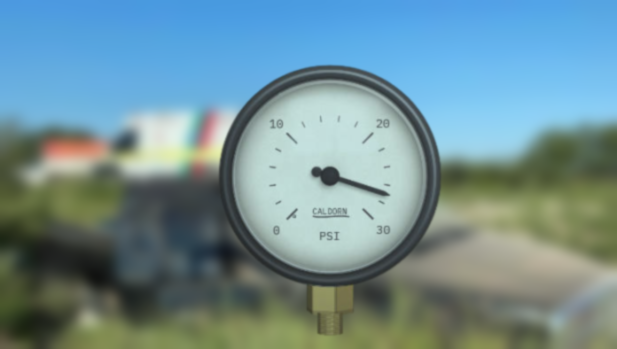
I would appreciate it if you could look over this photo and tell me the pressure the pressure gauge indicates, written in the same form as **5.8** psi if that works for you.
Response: **27** psi
